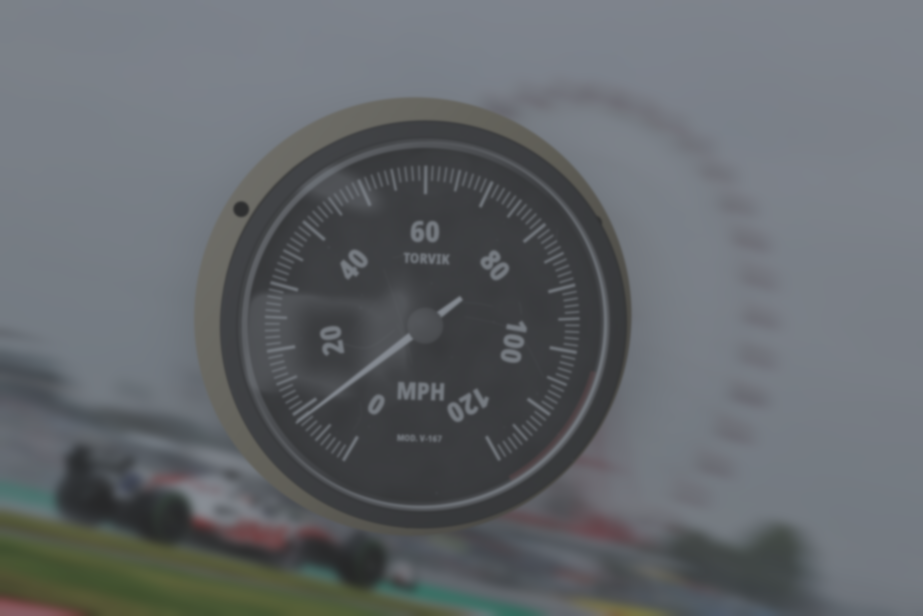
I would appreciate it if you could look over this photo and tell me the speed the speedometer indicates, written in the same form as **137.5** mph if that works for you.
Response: **9** mph
